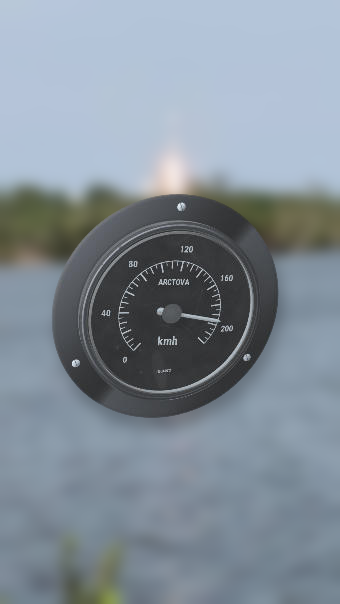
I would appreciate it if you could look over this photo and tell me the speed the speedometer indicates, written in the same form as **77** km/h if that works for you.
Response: **195** km/h
